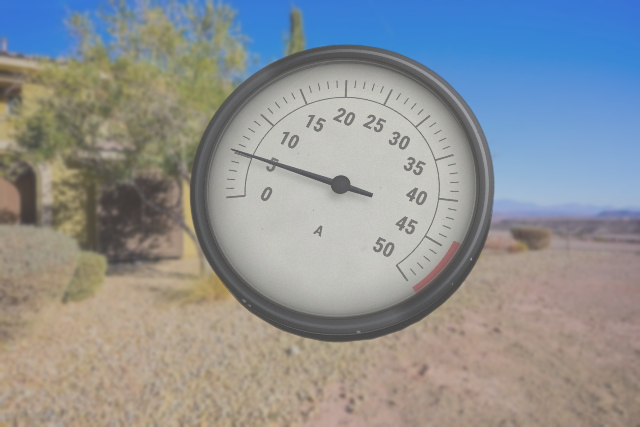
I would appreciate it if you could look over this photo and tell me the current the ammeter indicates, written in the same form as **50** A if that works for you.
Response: **5** A
